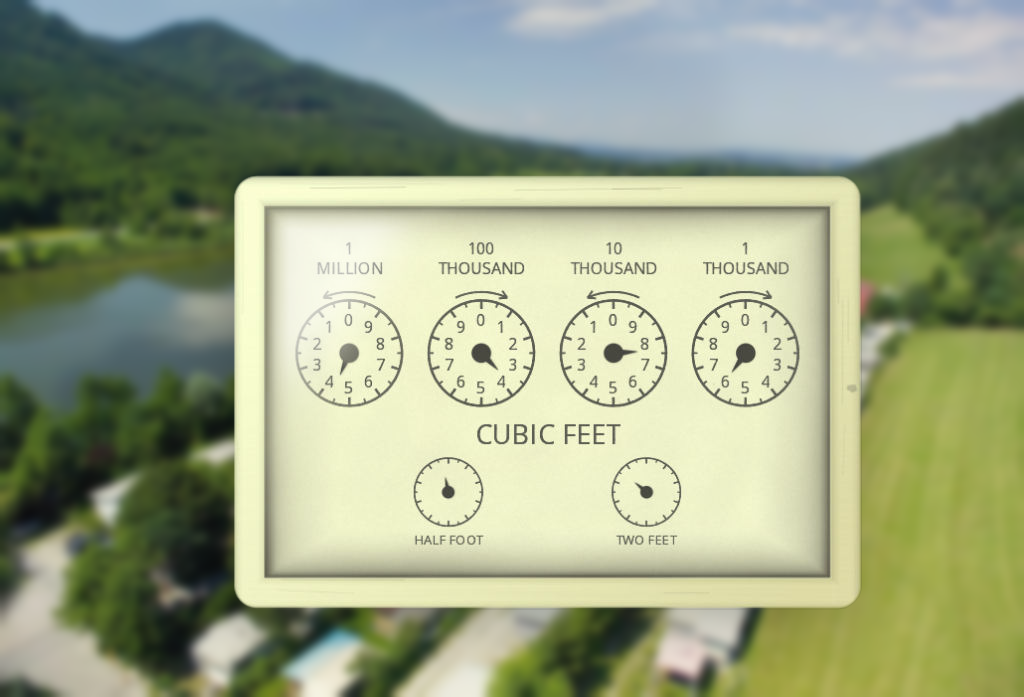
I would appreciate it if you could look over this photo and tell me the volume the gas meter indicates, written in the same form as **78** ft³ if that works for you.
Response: **437600** ft³
